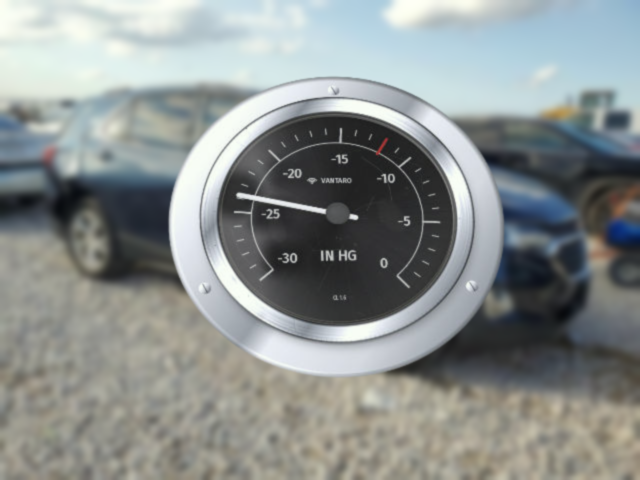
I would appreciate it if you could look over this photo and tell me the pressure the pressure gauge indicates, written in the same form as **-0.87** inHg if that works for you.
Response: **-24** inHg
